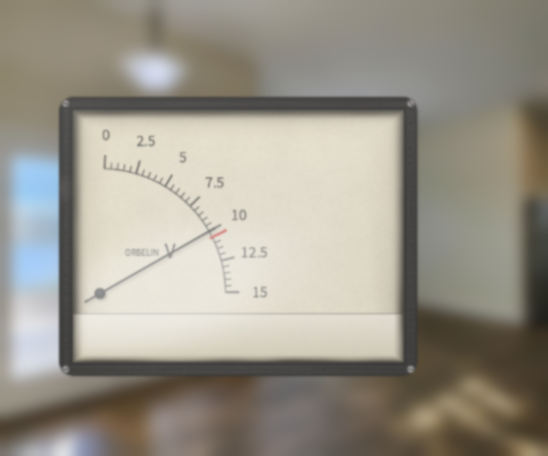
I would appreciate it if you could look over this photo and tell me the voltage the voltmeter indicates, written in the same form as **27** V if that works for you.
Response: **10** V
